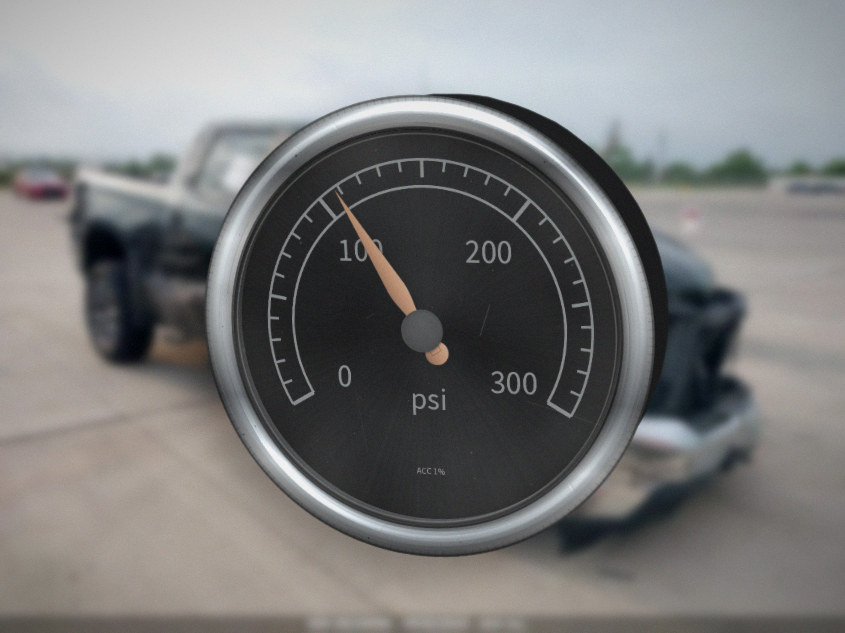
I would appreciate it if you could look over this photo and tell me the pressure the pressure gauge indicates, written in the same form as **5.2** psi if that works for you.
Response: **110** psi
